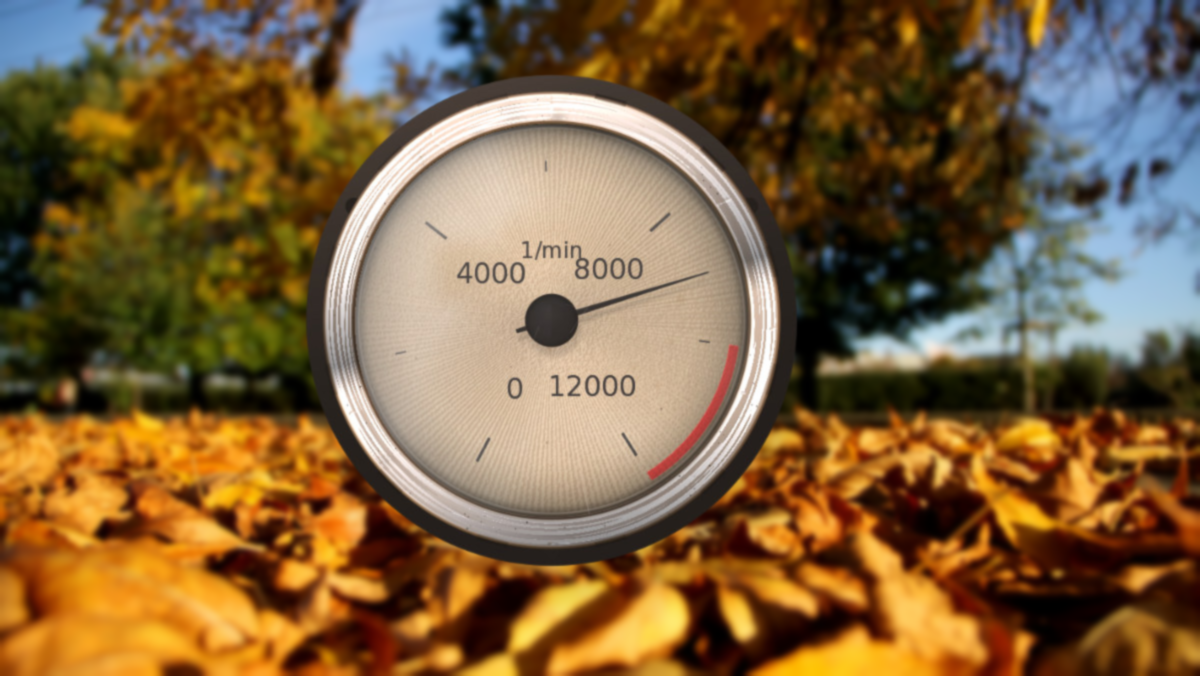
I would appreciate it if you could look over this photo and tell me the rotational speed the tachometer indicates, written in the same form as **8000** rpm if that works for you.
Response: **9000** rpm
